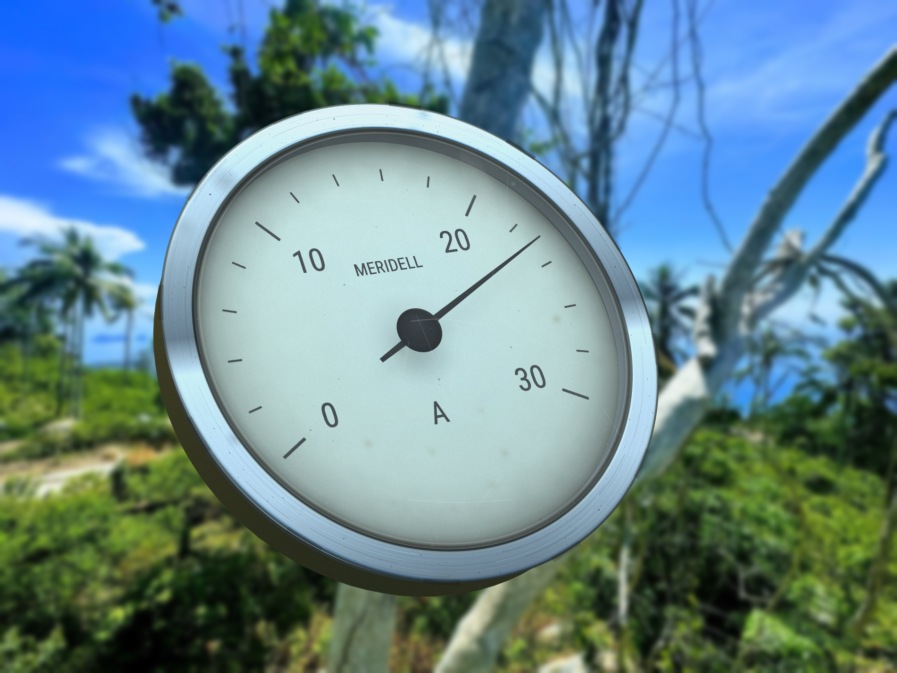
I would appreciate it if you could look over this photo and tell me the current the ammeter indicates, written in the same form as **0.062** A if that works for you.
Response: **23** A
